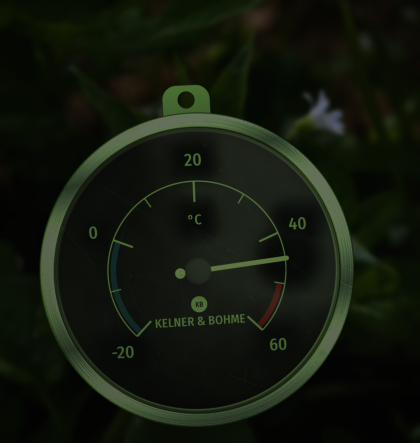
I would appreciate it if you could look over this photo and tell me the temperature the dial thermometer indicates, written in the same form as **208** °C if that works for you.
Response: **45** °C
